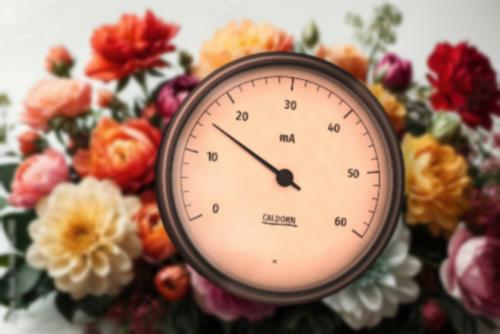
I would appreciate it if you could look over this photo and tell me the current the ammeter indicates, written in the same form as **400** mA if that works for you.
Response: **15** mA
